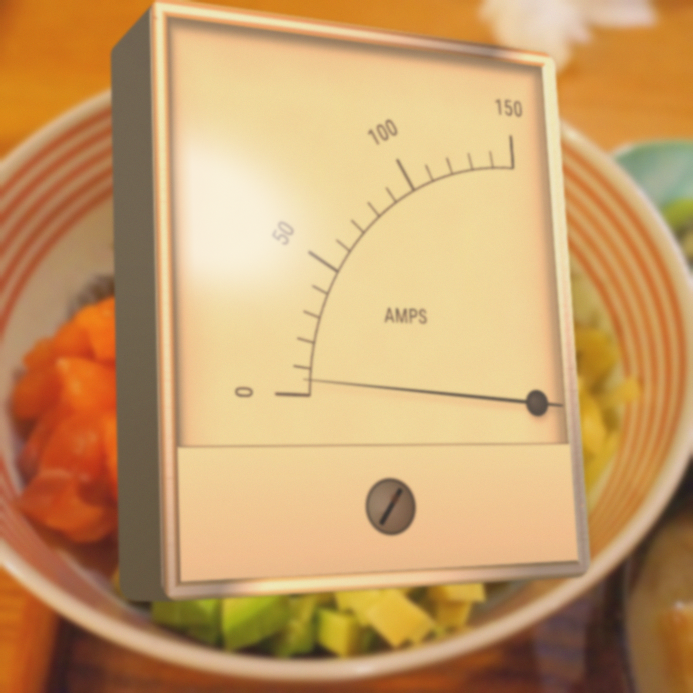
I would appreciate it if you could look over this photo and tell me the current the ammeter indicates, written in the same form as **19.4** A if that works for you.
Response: **5** A
